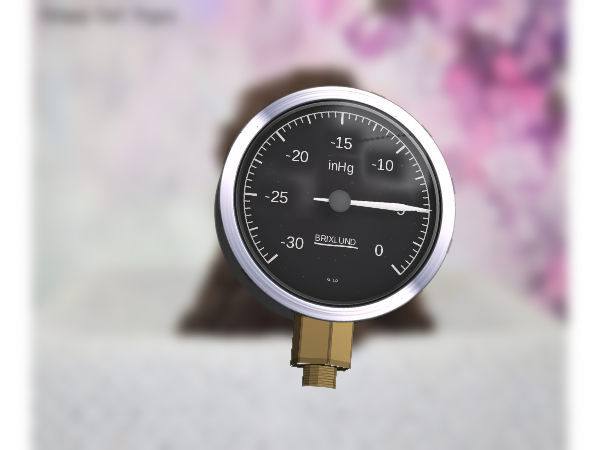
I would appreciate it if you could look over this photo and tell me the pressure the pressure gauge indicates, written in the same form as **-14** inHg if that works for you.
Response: **-5** inHg
